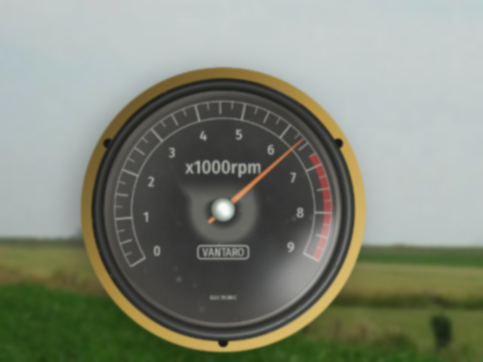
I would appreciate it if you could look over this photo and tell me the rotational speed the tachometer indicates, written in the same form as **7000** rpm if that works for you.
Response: **6375** rpm
